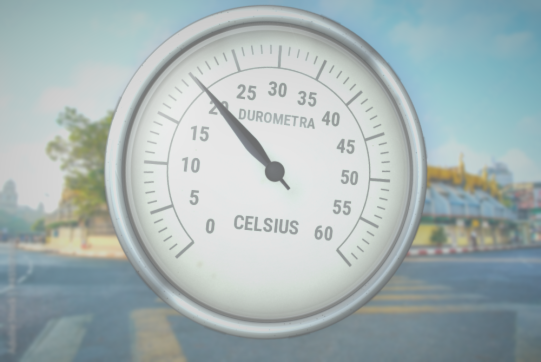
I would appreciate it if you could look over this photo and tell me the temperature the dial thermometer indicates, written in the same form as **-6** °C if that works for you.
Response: **20** °C
